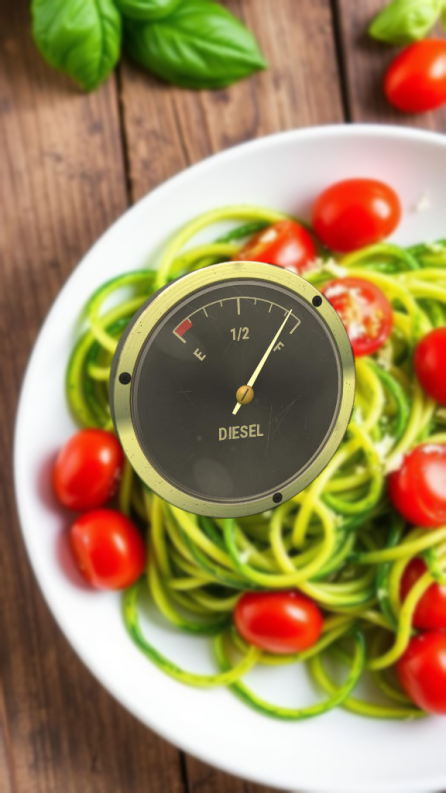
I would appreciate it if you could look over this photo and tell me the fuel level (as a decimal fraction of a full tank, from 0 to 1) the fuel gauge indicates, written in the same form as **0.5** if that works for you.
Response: **0.875**
